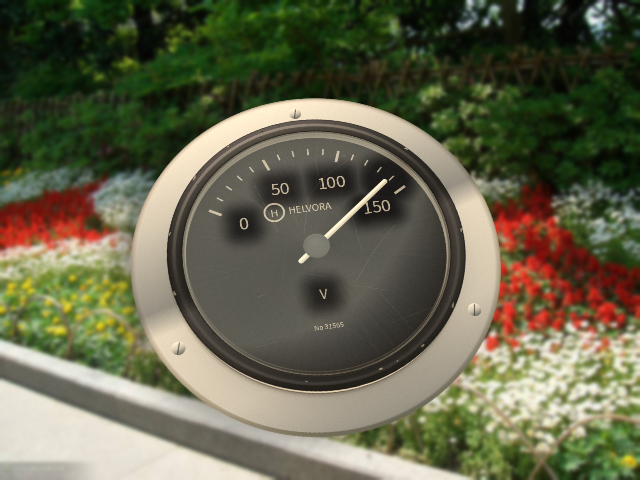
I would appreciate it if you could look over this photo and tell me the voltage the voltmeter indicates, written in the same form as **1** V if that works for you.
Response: **140** V
